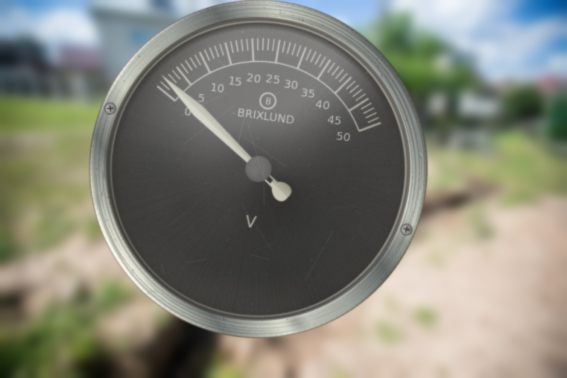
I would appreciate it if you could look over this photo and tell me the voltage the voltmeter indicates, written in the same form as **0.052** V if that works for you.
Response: **2** V
